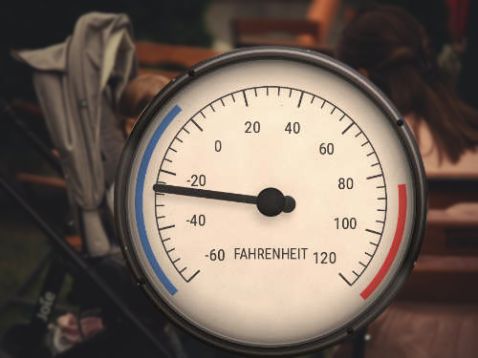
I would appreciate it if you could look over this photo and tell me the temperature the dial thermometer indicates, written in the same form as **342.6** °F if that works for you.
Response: **-26** °F
